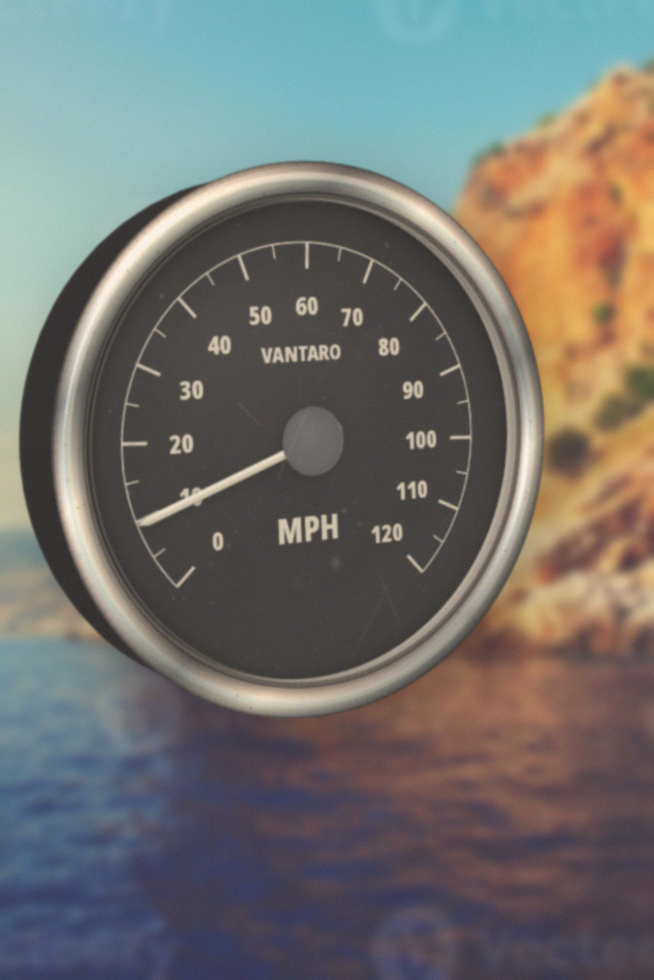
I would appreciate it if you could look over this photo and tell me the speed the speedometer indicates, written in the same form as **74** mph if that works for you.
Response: **10** mph
